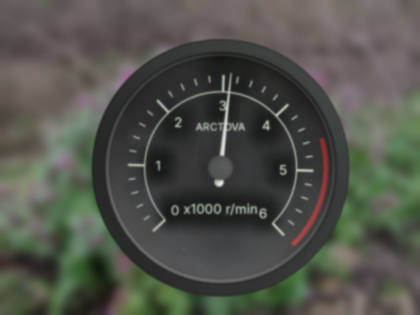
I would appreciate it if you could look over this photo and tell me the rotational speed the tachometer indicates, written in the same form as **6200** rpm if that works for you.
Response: **3100** rpm
